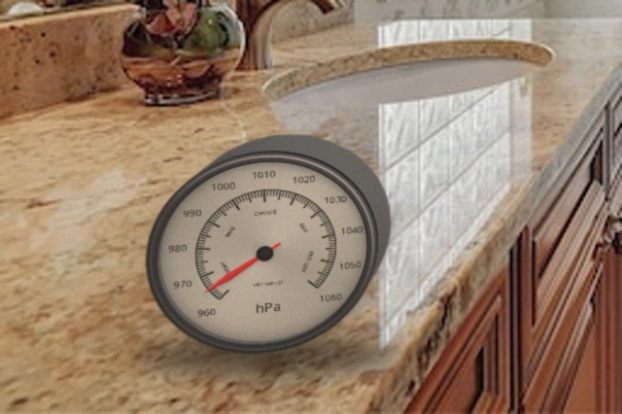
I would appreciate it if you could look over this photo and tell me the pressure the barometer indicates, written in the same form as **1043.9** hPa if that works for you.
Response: **965** hPa
